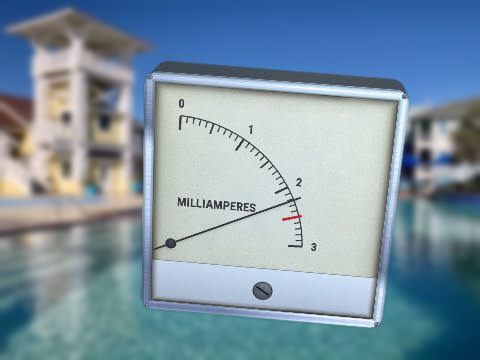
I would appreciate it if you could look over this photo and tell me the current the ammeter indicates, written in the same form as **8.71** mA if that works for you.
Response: **2.2** mA
